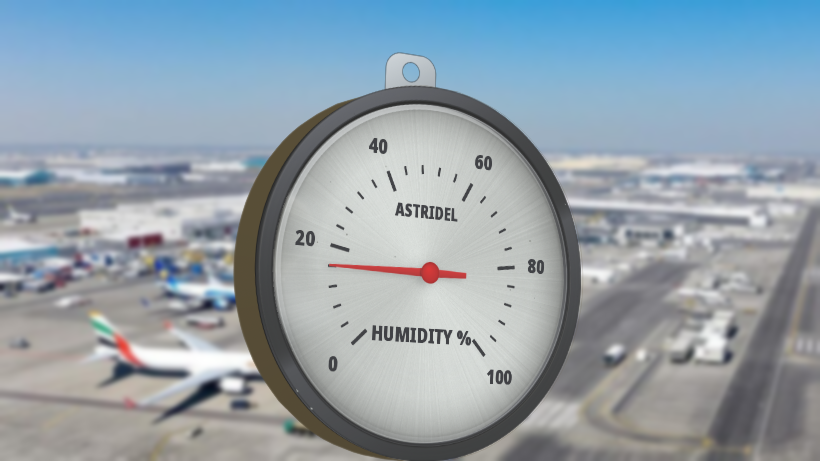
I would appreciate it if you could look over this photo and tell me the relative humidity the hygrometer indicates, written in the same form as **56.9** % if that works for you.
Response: **16** %
